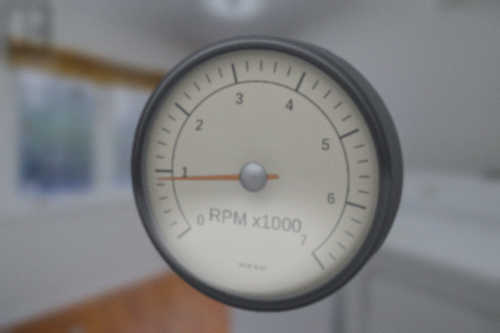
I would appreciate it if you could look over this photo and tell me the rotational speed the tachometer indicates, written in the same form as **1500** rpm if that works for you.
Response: **900** rpm
